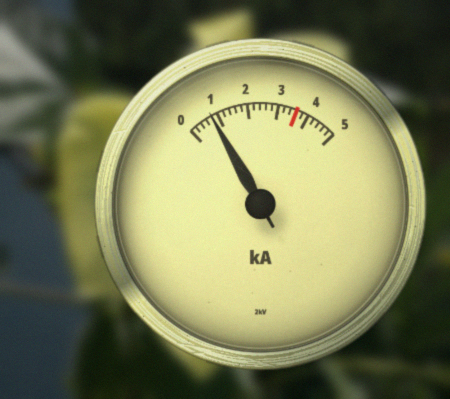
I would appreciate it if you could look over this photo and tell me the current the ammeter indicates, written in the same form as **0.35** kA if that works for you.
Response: **0.8** kA
